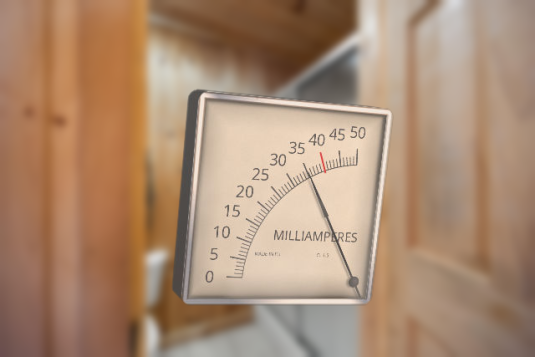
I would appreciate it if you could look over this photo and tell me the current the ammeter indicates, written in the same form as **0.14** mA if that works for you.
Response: **35** mA
